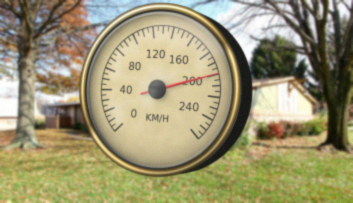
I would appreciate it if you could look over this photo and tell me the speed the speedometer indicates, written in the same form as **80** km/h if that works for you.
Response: **200** km/h
